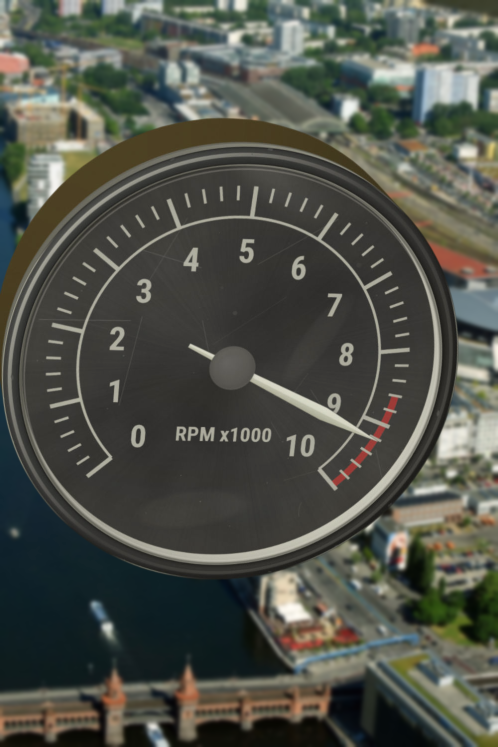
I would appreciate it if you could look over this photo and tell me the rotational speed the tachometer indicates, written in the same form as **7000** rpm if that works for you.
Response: **9200** rpm
